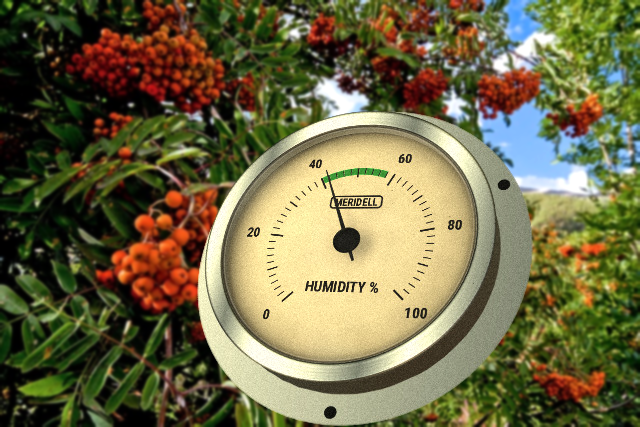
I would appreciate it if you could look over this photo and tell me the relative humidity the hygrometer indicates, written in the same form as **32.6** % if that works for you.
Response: **42** %
